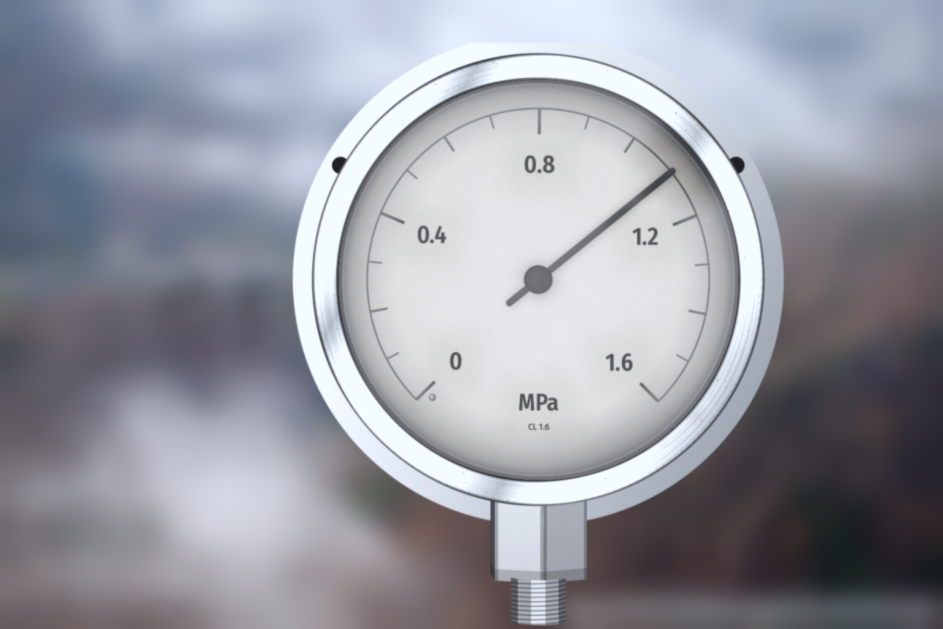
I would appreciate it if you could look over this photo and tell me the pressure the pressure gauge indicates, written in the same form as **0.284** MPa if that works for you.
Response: **1.1** MPa
